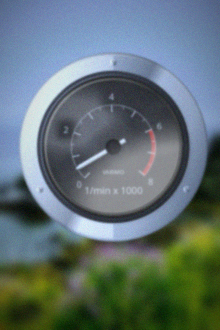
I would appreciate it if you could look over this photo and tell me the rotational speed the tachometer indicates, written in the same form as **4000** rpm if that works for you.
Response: **500** rpm
